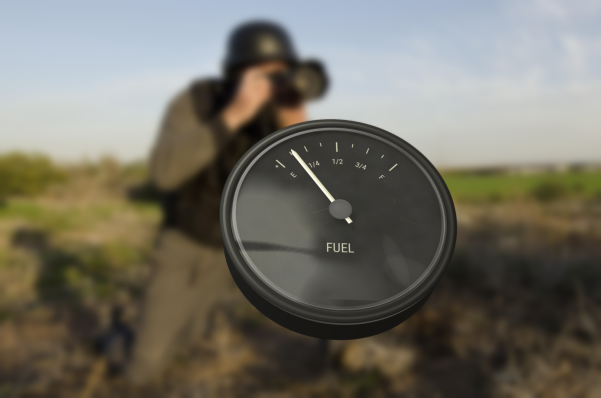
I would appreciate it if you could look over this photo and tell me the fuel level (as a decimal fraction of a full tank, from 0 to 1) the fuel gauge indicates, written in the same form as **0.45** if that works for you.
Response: **0.125**
